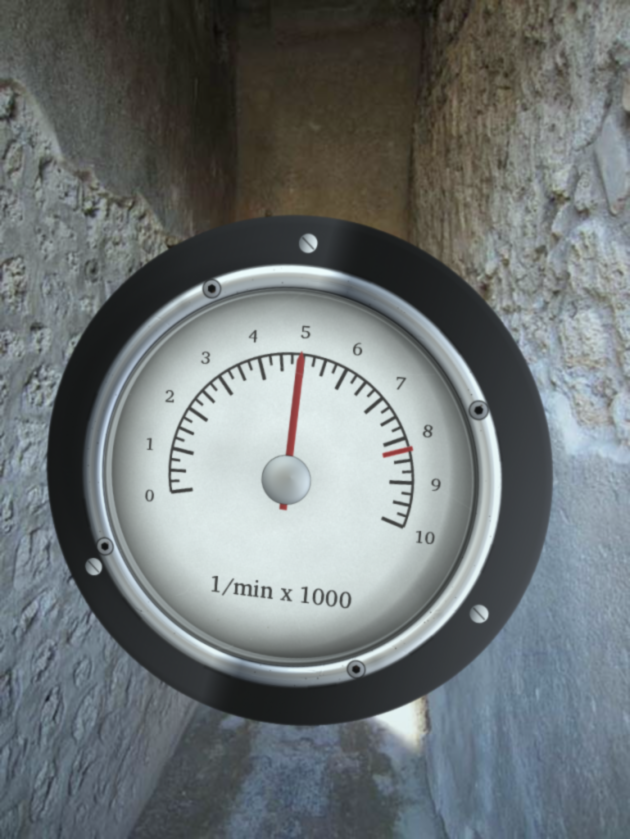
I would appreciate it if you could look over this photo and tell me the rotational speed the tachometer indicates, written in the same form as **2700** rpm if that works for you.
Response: **5000** rpm
